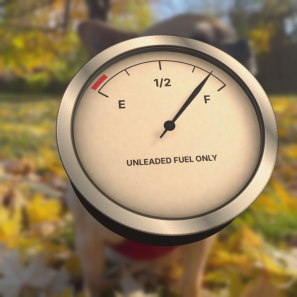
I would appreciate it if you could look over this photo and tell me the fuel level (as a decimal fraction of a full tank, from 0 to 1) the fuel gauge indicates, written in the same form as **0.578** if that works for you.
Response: **0.875**
